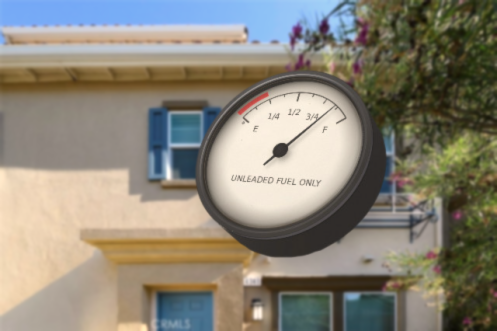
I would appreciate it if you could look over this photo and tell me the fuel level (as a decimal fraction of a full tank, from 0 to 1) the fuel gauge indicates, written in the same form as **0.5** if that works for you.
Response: **0.875**
